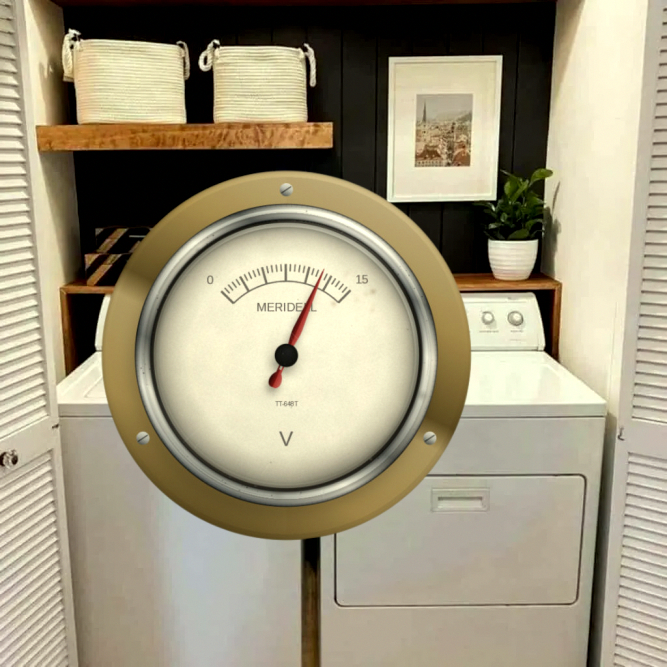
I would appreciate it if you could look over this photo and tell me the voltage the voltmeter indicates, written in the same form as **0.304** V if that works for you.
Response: **11.5** V
